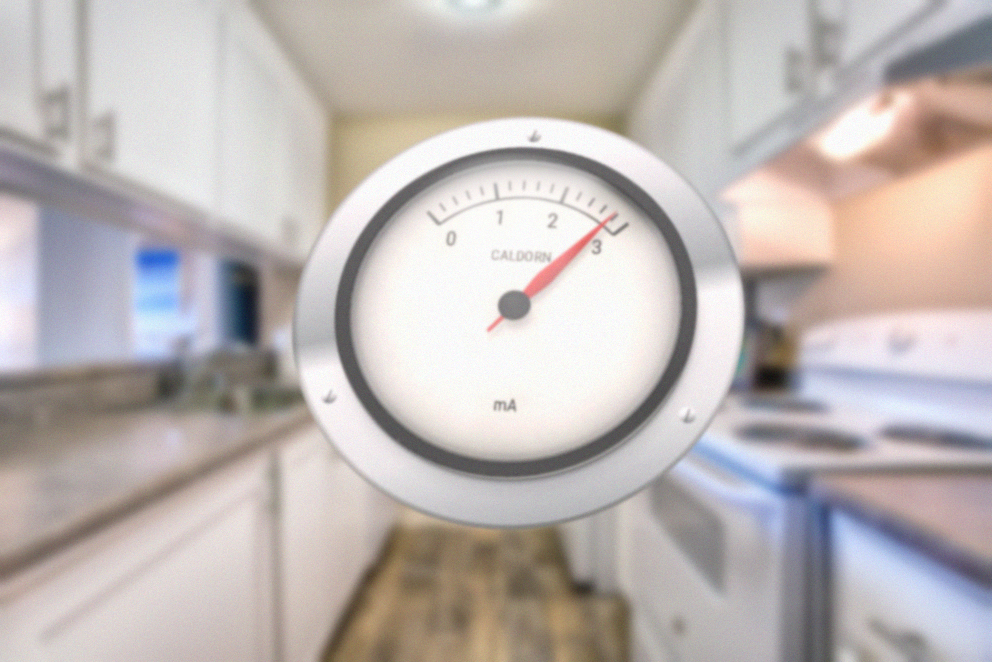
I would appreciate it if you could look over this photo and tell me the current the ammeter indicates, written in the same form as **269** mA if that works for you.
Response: **2.8** mA
